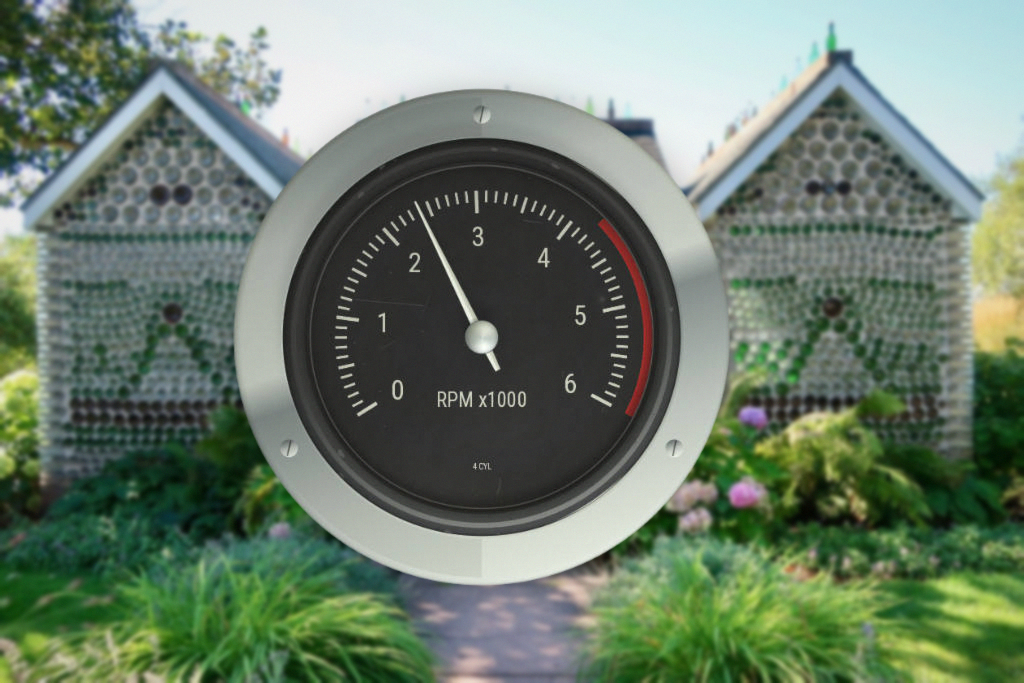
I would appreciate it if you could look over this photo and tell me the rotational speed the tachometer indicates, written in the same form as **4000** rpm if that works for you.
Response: **2400** rpm
